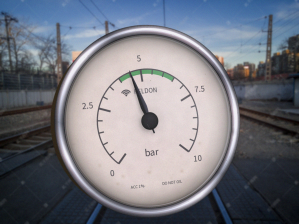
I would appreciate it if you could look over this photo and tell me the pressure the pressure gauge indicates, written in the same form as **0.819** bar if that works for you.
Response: **4.5** bar
